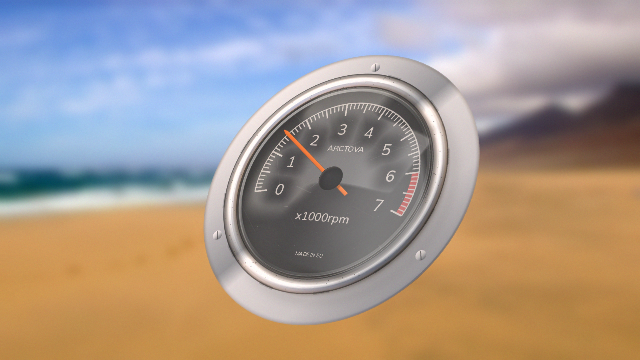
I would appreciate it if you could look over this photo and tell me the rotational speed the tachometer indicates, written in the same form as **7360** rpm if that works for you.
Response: **1500** rpm
